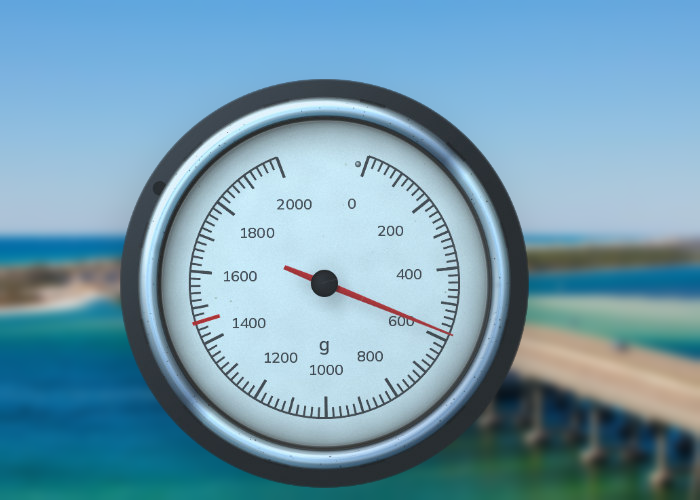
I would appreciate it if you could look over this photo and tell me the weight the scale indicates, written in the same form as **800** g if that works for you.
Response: **580** g
